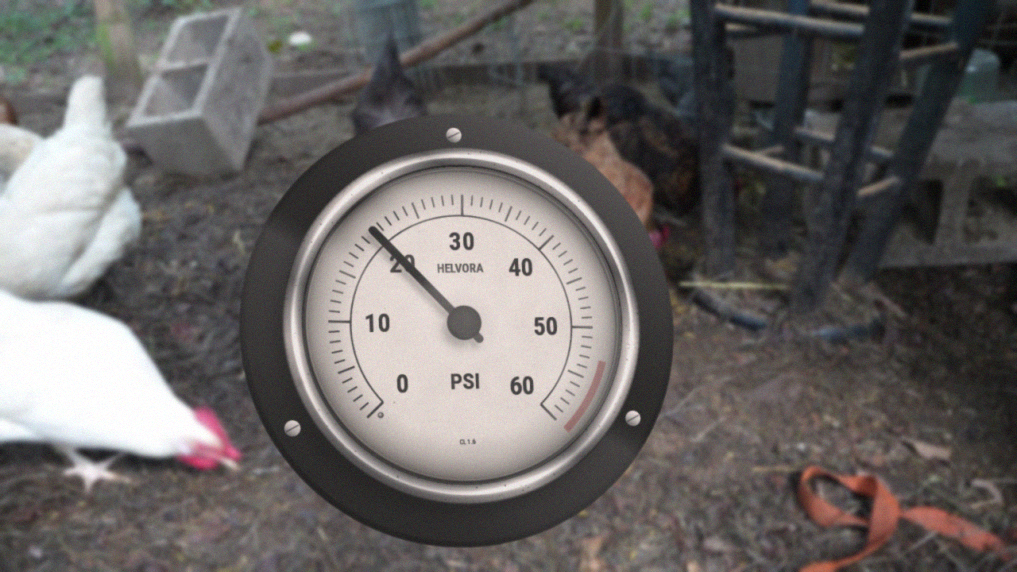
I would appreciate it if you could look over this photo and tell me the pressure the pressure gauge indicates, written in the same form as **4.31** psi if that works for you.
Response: **20** psi
